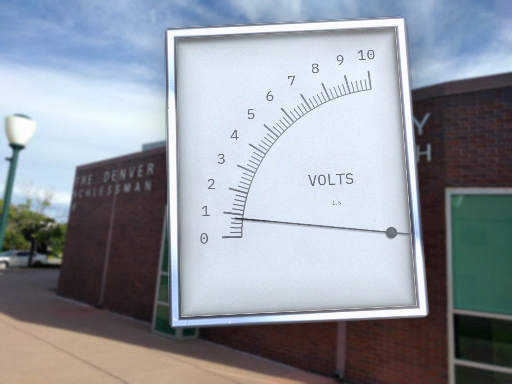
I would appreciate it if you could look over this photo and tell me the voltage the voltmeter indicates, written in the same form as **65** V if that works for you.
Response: **0.8** V
